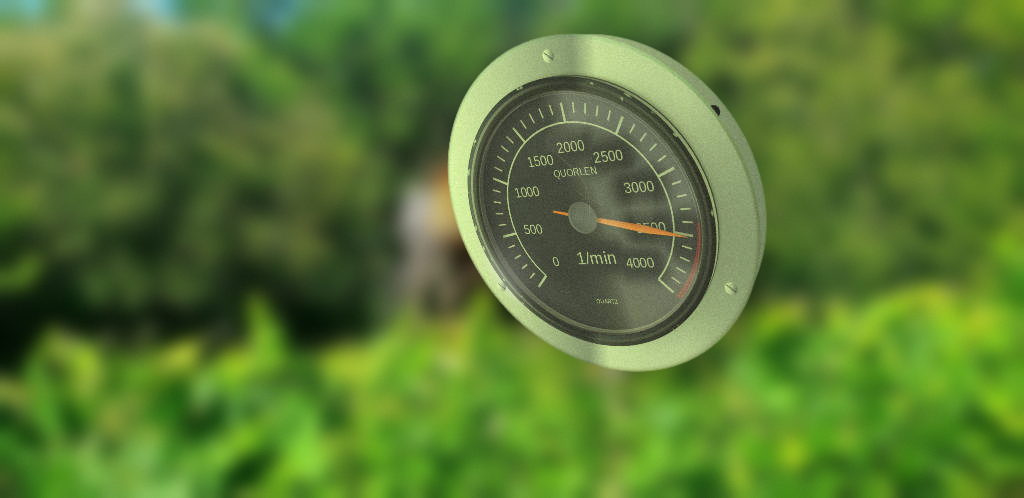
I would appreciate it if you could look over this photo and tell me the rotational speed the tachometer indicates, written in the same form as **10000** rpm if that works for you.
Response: **3500** rpm
